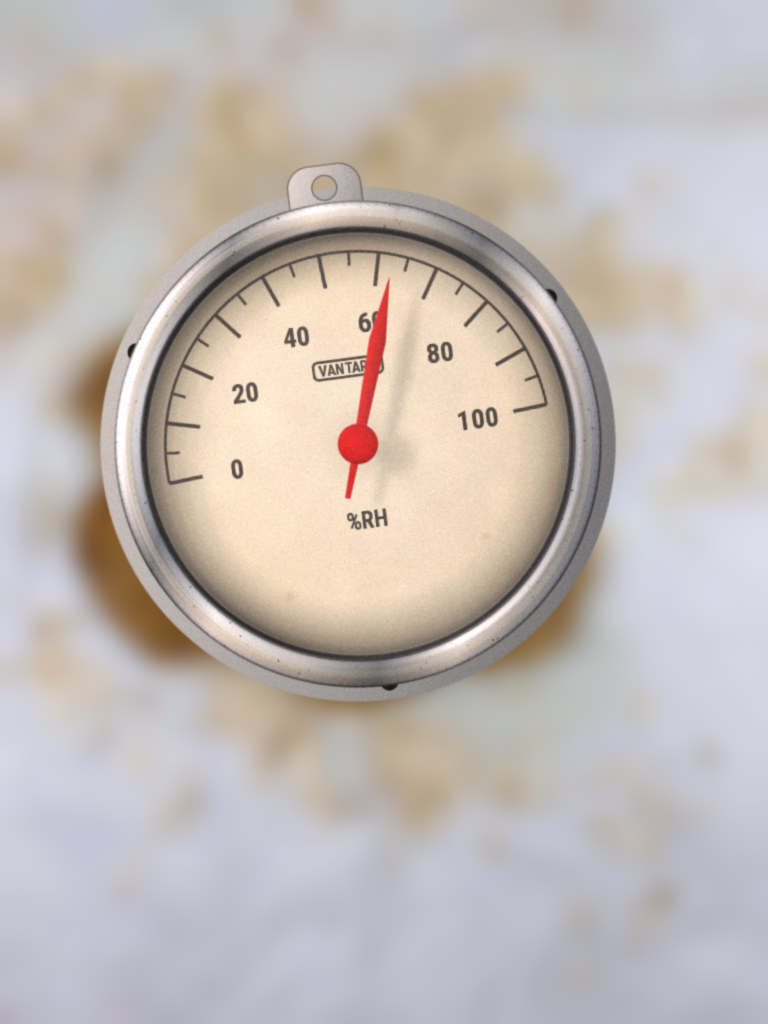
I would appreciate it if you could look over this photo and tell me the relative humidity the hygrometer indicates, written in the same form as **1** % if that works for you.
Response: **62.5** %
